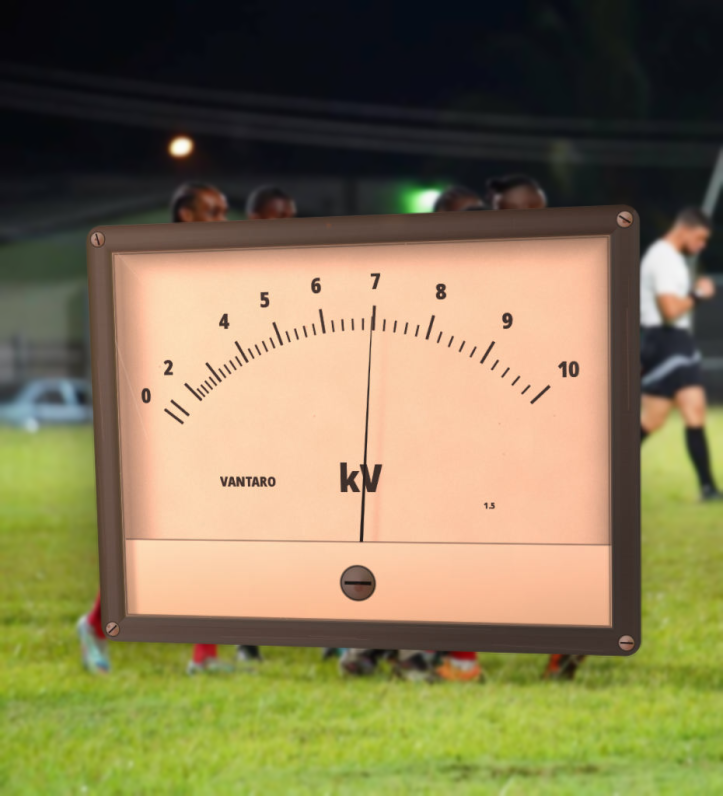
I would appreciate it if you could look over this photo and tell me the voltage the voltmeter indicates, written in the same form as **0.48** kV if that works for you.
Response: **7** kV
